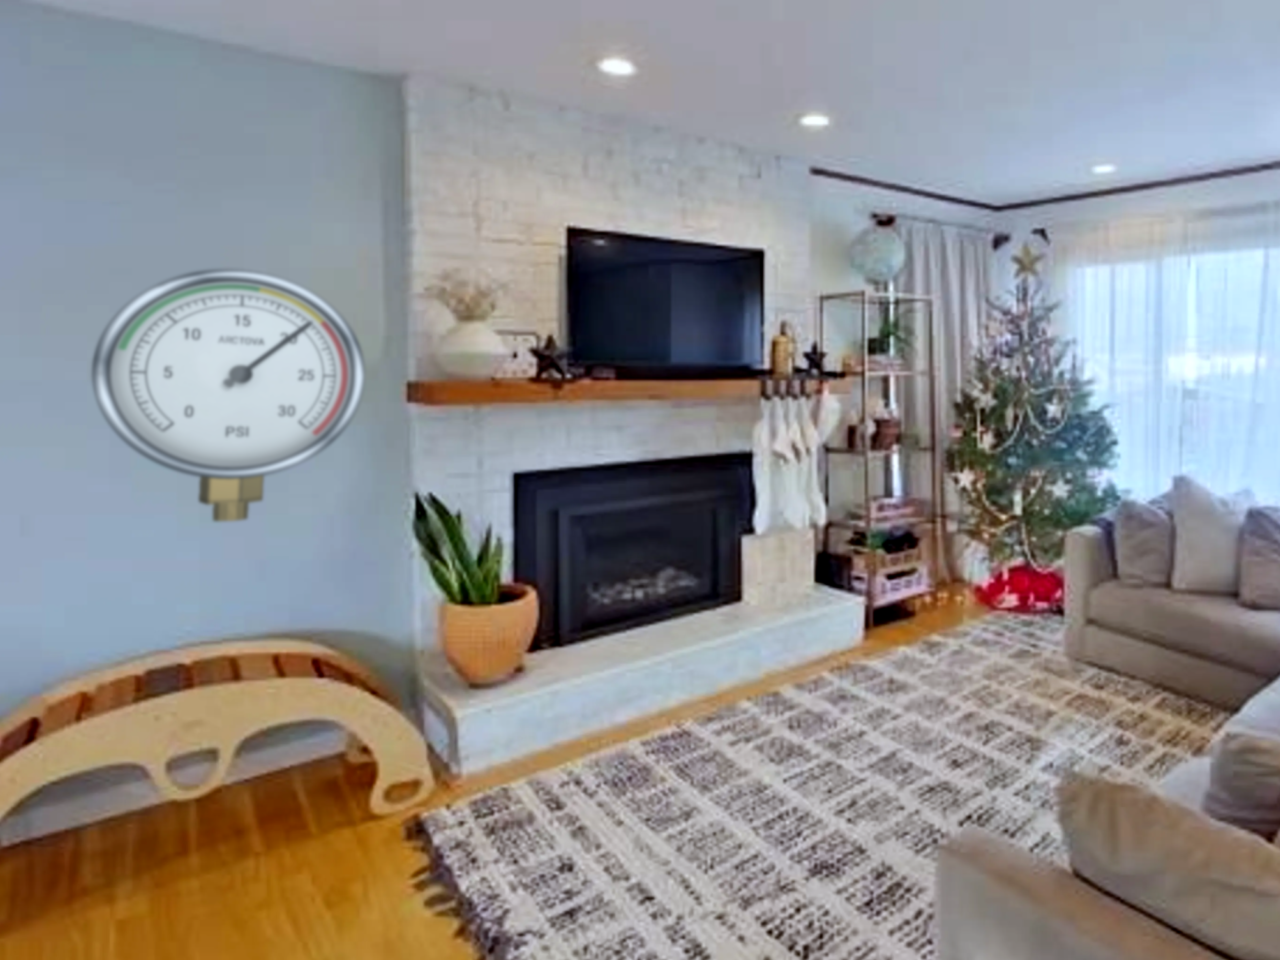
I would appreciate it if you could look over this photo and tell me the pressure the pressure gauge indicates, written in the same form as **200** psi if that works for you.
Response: **20** psi
